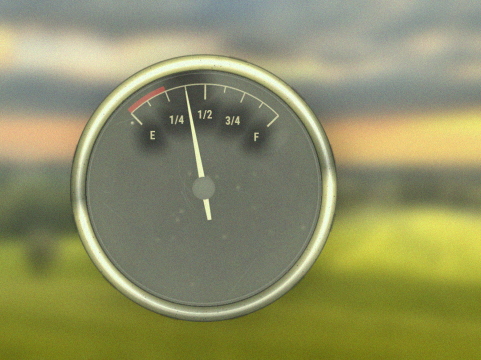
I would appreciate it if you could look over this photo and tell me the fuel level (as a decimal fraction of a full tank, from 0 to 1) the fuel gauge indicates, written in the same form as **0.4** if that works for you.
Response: **0.375**
